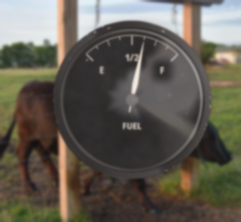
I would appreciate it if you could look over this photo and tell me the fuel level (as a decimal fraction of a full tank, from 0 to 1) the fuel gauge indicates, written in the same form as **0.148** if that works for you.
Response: **0.625**
